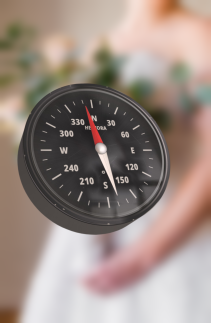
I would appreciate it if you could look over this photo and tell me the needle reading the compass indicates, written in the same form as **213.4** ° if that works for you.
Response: **350** °
